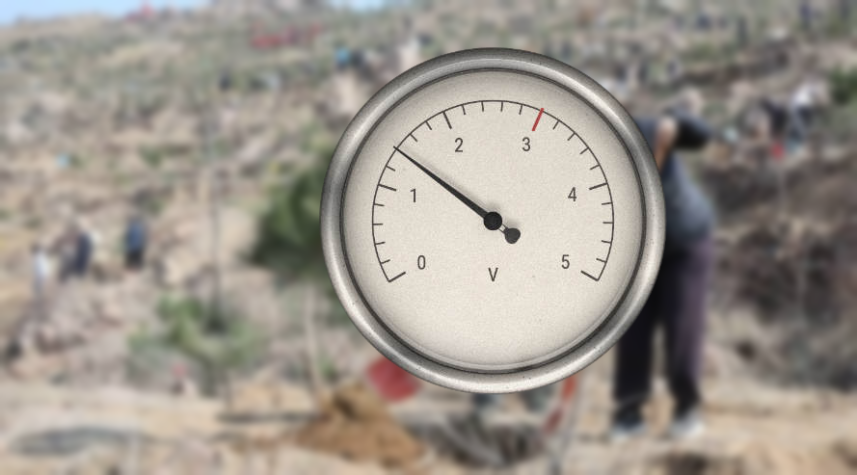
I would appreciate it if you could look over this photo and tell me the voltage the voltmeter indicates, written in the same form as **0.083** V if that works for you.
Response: **1.4** V
